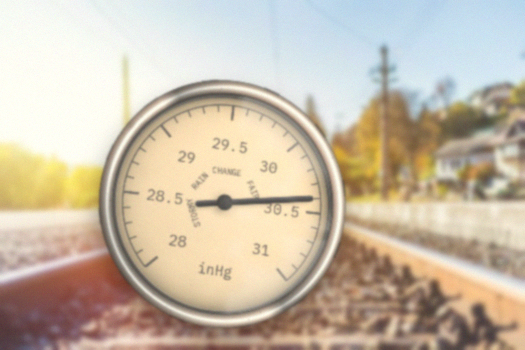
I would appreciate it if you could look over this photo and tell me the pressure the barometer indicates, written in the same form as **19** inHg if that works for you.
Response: **30.4** inHg
